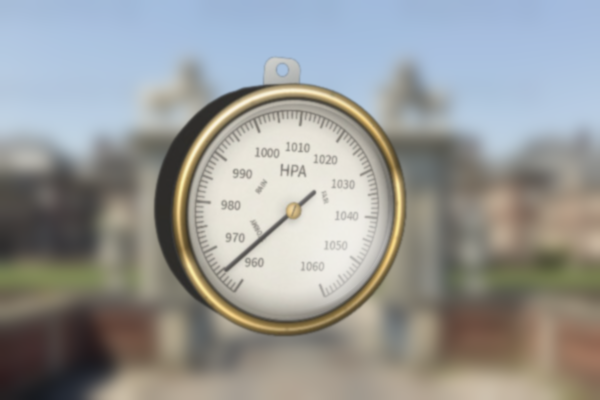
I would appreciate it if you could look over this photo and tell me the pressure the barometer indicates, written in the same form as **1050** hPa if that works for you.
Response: **965** hPa
